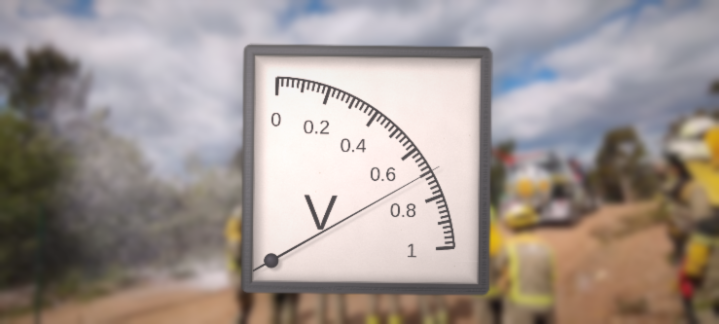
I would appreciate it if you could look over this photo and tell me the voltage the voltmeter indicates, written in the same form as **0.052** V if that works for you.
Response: **0.7** V
